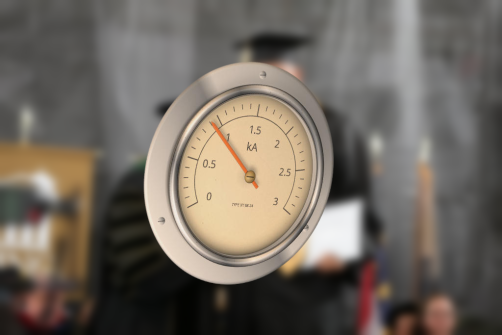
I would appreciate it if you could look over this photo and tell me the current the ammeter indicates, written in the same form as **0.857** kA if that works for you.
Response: **0.9** kA
